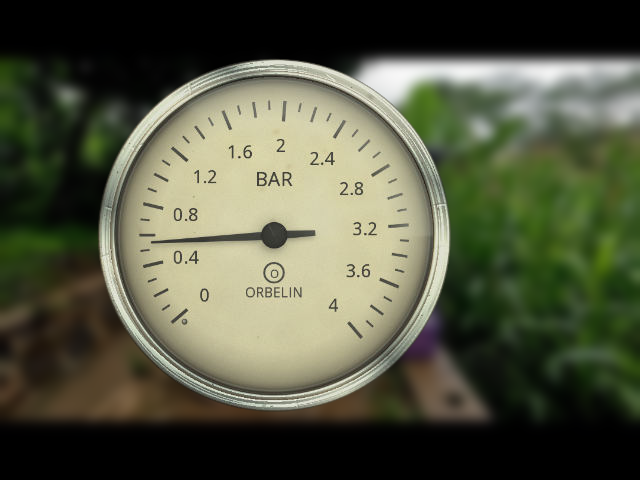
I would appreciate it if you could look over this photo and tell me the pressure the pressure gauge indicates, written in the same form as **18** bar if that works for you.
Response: **0.55** bar
